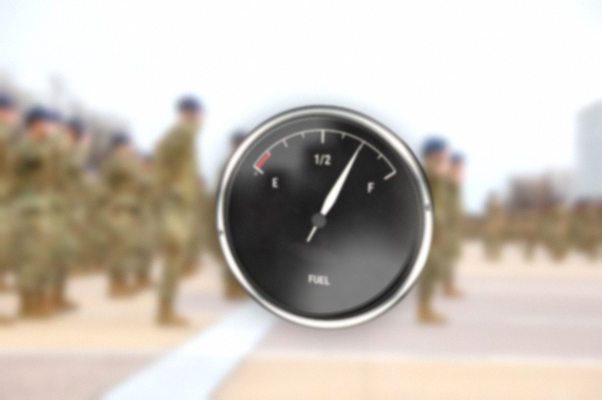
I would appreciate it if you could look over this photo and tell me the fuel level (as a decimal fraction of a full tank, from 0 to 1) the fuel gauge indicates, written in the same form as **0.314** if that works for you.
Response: **0.75**
